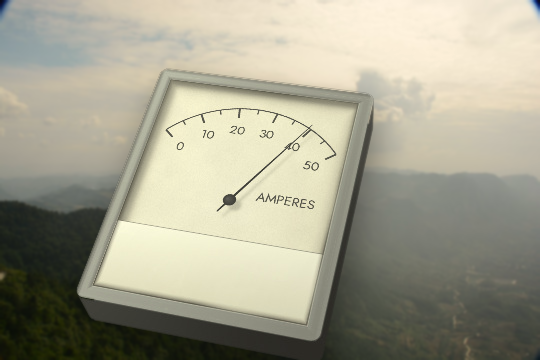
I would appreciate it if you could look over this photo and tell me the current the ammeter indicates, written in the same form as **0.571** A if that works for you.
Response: **40** A
